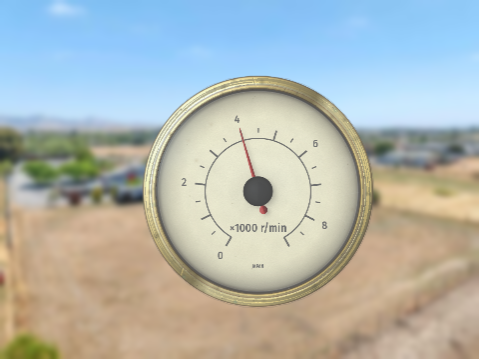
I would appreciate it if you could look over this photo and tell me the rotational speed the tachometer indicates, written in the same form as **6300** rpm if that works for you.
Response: **4000** rpm
